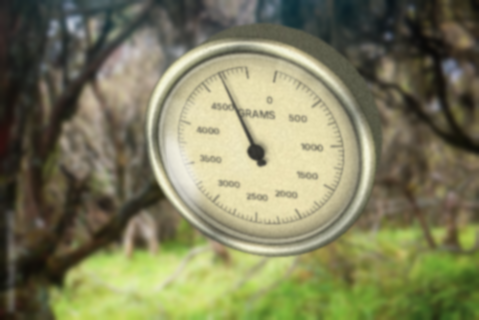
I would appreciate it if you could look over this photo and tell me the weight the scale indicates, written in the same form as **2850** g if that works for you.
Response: **4750** g
